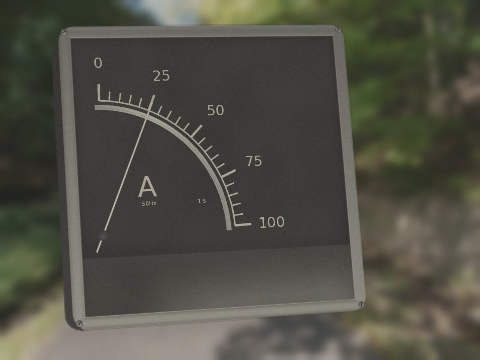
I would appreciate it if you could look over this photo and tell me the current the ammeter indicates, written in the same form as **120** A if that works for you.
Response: **25** A
